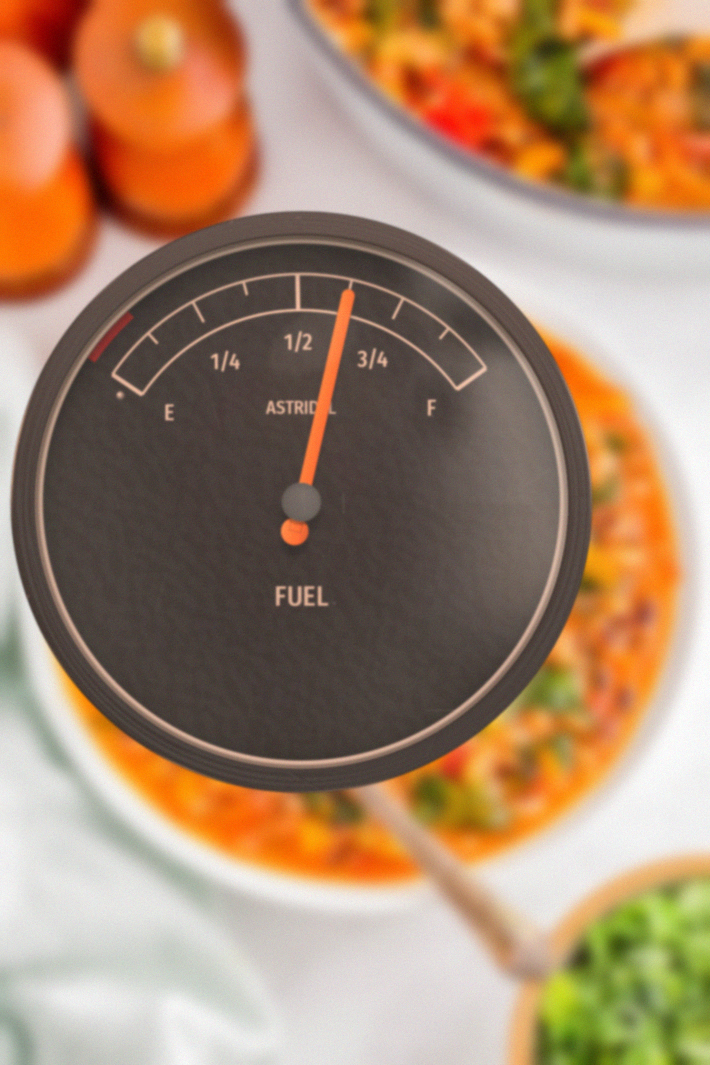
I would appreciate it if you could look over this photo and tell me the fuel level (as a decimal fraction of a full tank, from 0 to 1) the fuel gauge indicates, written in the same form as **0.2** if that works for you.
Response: **0.625**
